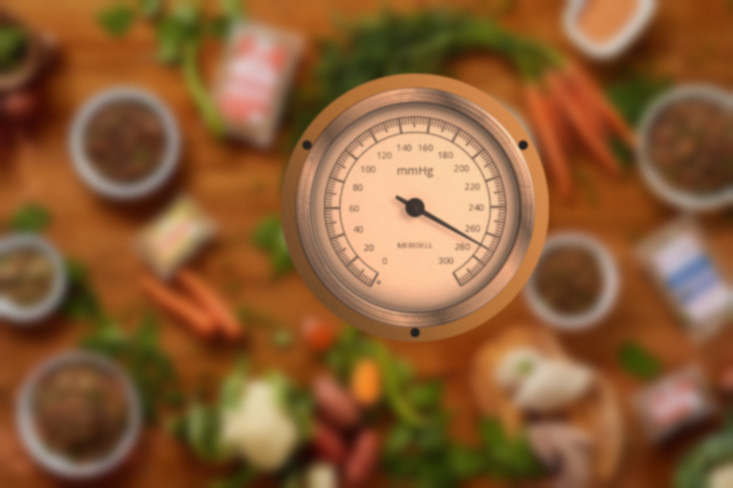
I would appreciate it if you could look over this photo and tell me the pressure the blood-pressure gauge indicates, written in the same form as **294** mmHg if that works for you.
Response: **270** mmHg
